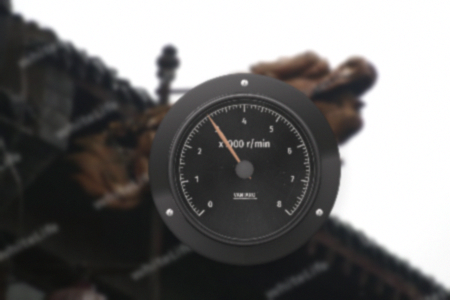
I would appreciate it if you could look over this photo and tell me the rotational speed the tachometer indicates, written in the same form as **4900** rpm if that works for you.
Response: **3000** rpm
